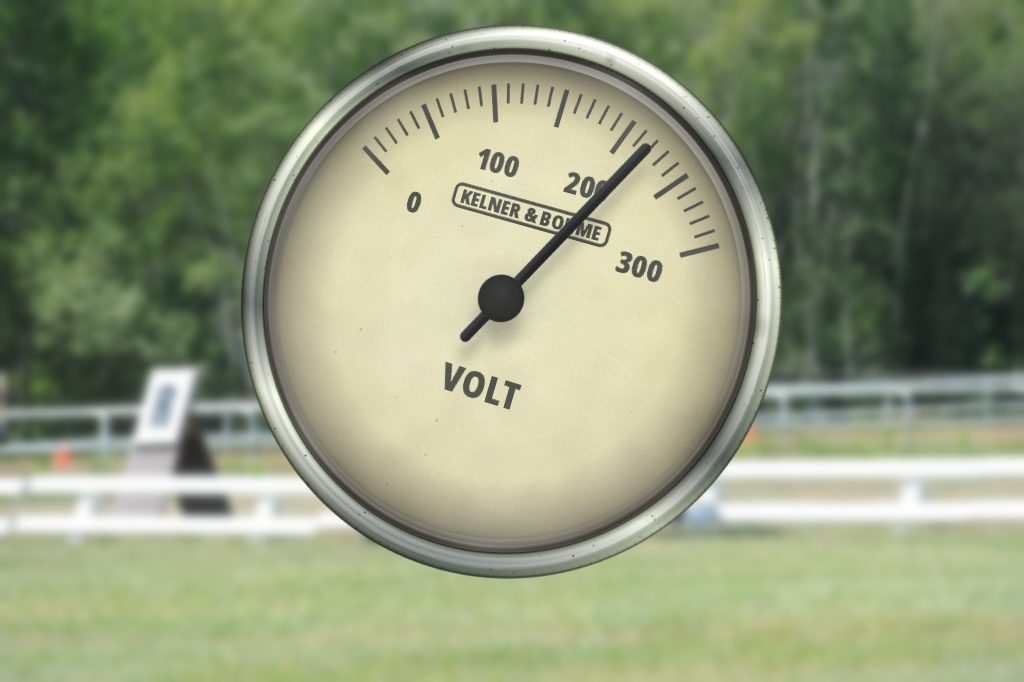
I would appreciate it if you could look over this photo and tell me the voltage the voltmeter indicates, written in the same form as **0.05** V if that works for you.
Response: **220** V
